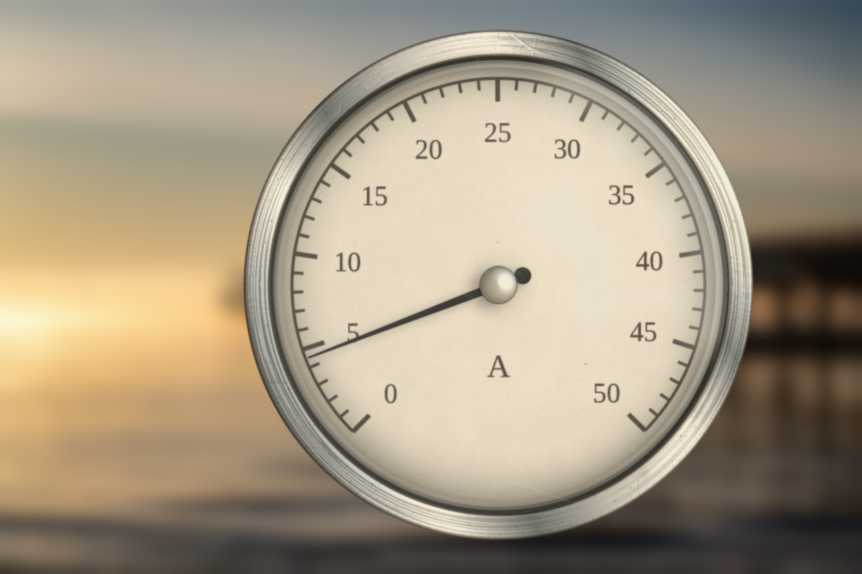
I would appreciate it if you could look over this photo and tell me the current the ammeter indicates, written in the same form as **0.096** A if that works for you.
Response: **4.5** A
